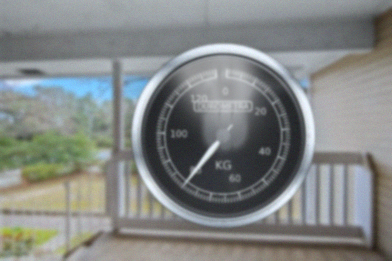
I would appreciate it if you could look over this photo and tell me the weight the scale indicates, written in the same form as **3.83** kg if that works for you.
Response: **80** kg
